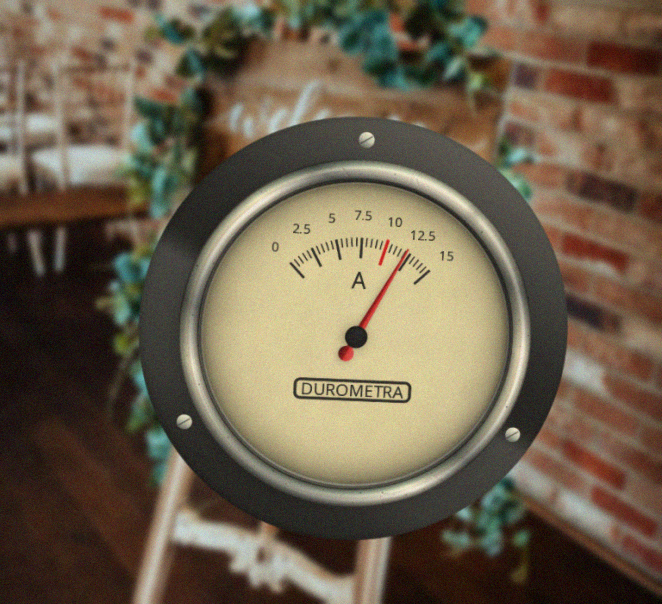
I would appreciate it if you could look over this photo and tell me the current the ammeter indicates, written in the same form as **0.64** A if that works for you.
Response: **12** A
